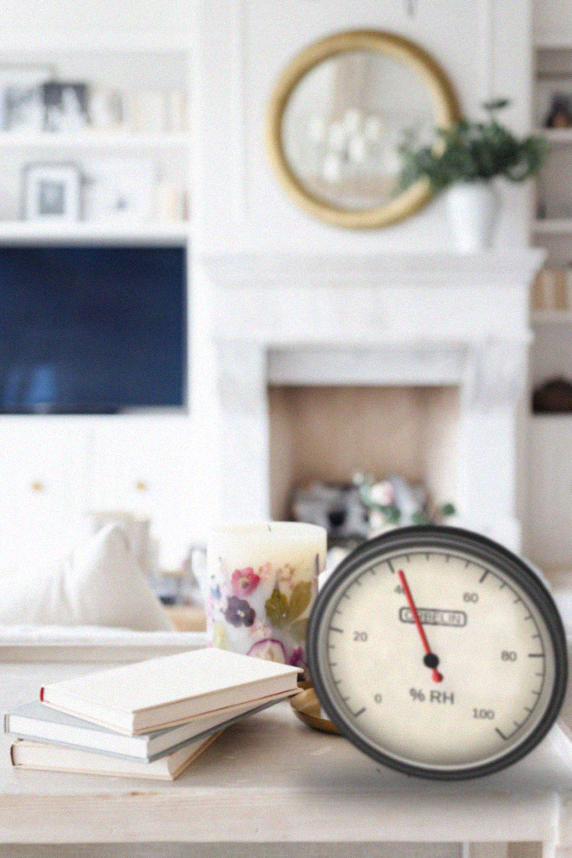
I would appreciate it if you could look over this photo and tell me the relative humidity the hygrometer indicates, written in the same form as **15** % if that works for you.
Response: **42** %
